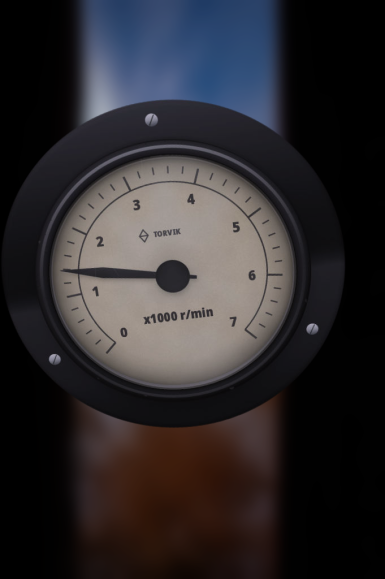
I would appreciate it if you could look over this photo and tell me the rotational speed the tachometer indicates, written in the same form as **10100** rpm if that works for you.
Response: **1400** rpm
